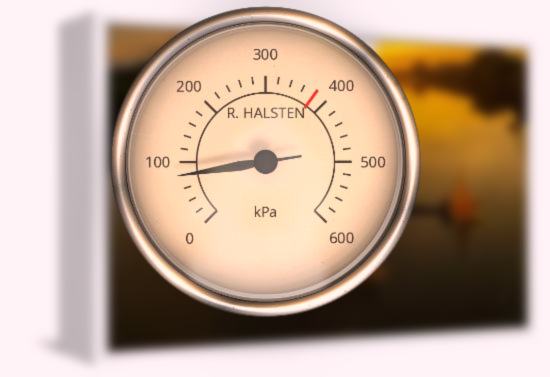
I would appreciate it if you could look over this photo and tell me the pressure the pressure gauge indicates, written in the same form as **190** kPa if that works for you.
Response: **80** kPa
